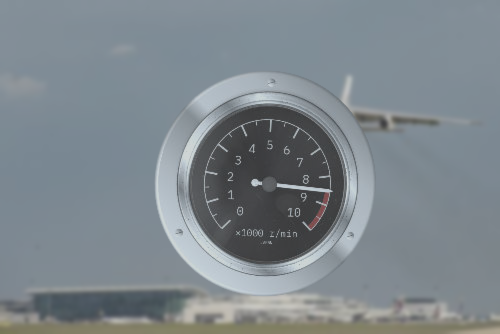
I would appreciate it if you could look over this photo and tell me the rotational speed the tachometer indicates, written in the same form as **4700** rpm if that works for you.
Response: **8500** rpm
